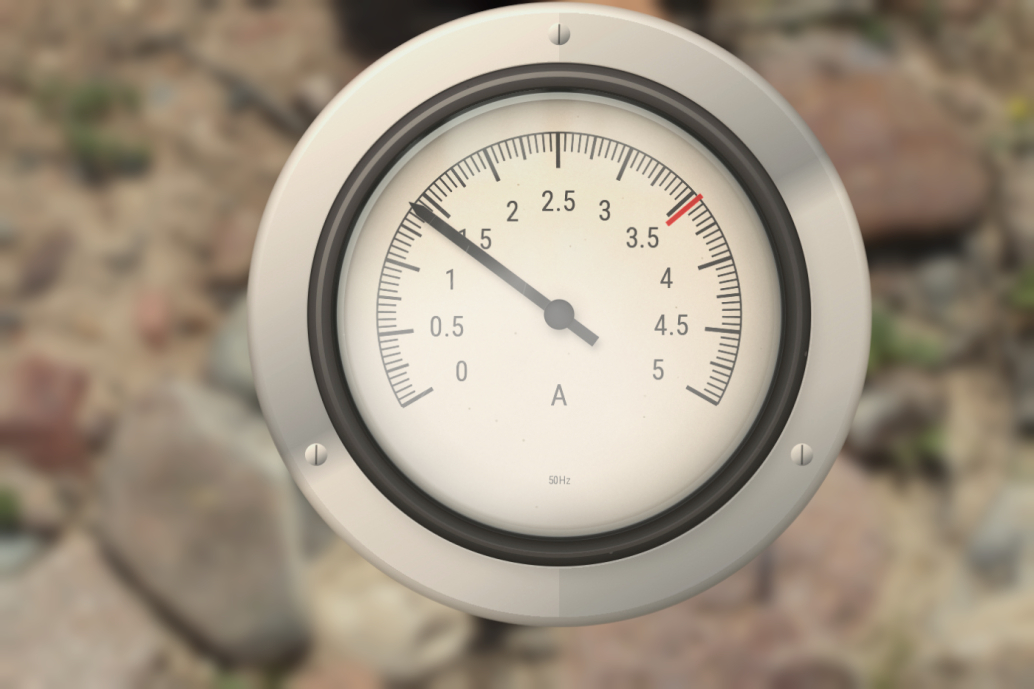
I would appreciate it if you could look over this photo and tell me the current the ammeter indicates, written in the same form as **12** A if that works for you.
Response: **1.4** A
